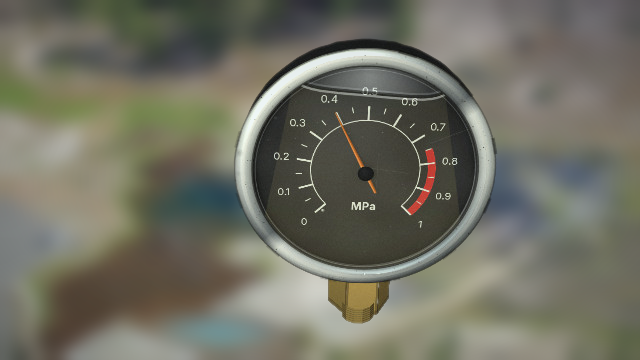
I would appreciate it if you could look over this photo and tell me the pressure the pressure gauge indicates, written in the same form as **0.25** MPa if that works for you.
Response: **0.4** MPa
